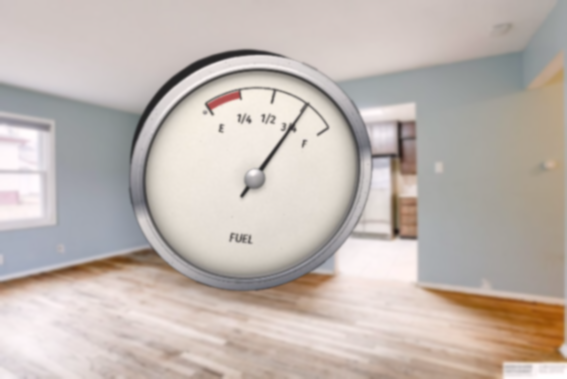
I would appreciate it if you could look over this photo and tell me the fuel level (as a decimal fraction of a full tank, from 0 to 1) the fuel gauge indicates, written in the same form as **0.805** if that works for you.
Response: **0.75**
